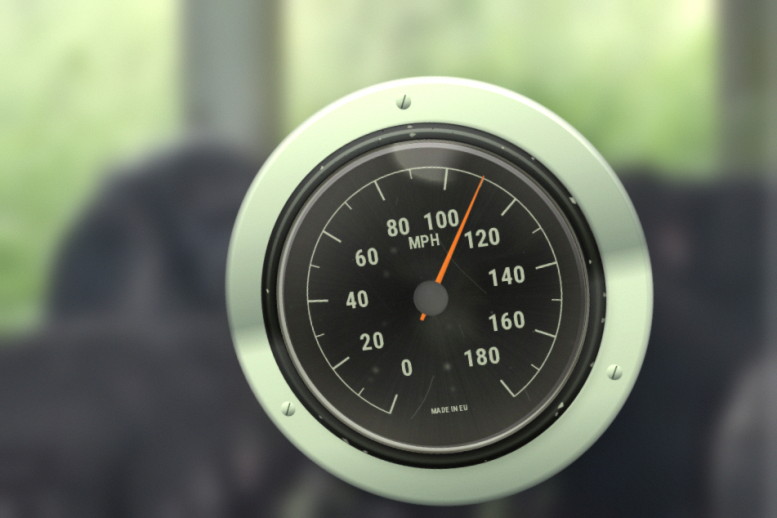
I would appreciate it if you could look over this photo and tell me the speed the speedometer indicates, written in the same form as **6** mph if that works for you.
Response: **110** mph
